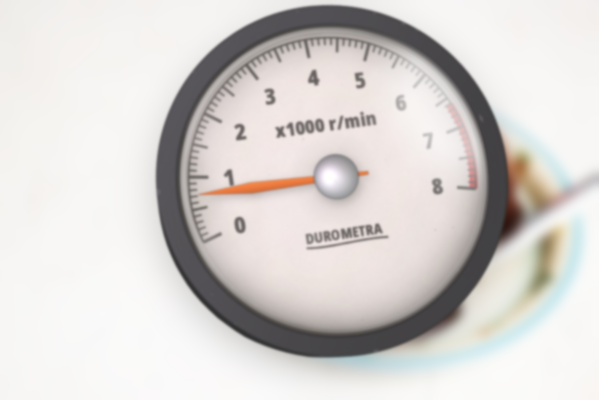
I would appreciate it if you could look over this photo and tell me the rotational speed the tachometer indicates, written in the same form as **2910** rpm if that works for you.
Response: **700** rpm
